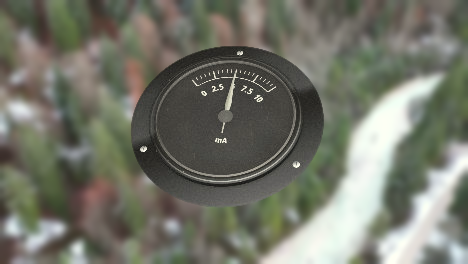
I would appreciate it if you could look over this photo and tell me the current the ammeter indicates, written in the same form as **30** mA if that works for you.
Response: **5** mA
